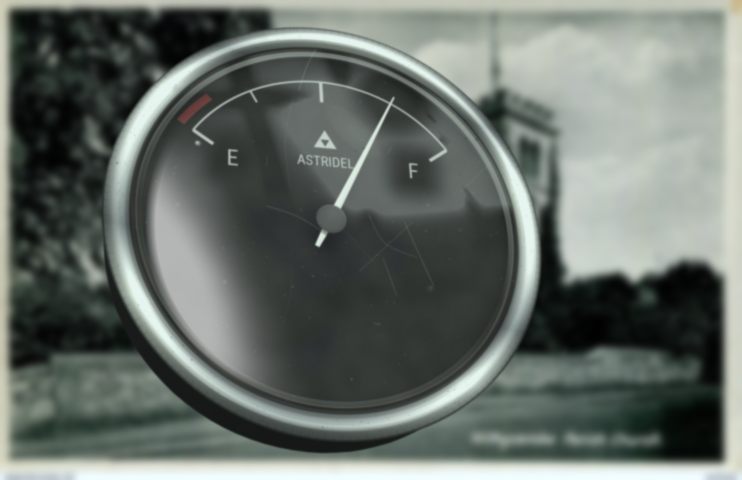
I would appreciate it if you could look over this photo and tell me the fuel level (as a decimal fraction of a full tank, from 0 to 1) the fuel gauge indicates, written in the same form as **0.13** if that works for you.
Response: **0.75**
